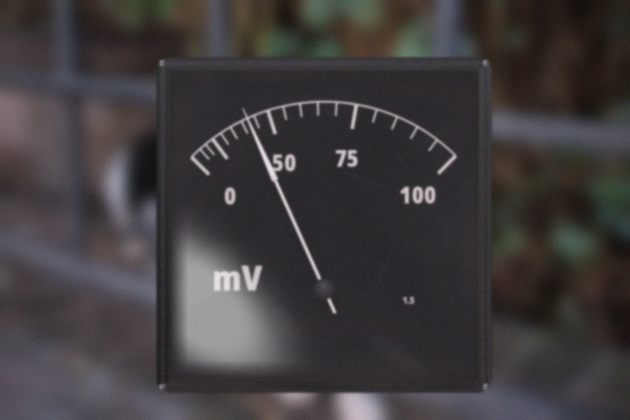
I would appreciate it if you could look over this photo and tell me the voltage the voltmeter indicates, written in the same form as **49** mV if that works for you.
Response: **42.5** mV
